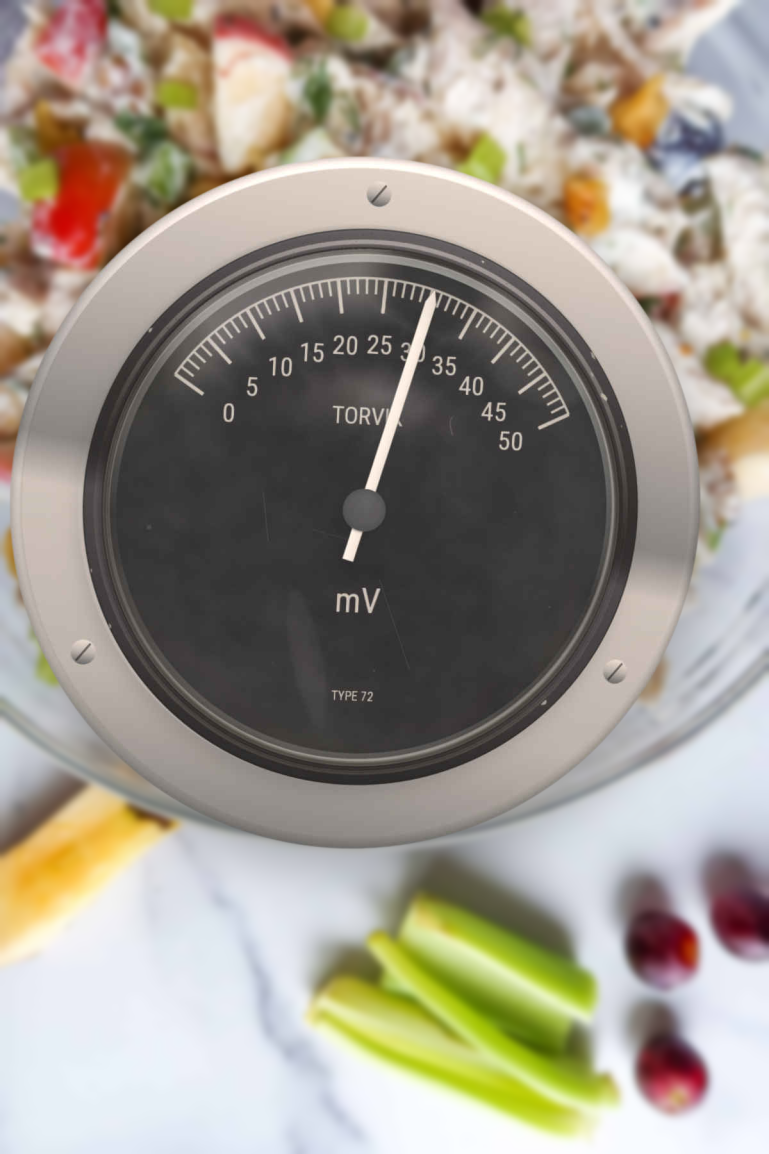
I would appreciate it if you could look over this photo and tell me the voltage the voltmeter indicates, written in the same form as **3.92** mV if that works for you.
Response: **30** mV
